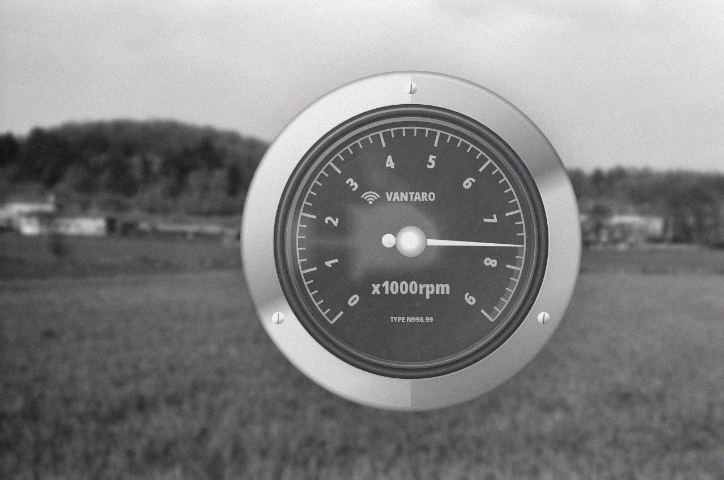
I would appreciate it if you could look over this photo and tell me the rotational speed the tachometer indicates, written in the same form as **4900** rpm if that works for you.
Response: **7600** rpm
